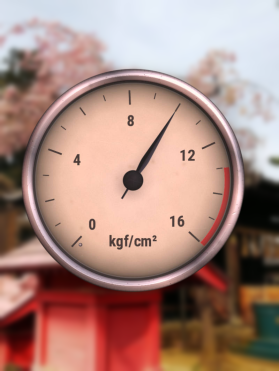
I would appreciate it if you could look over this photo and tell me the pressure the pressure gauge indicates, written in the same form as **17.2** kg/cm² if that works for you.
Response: **10** kg/cm²
